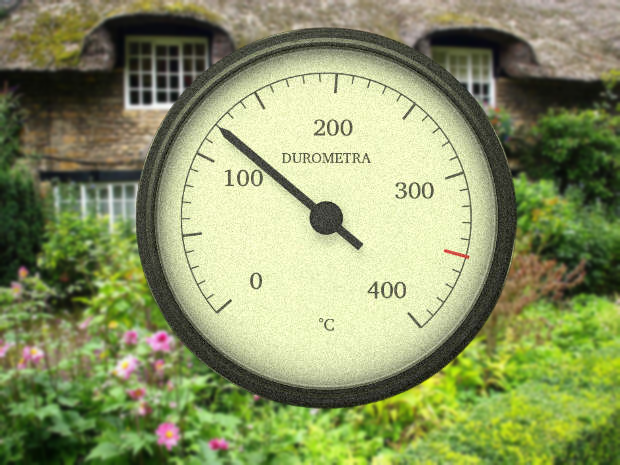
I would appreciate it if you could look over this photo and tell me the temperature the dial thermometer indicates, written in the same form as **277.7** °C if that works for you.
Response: **120** °C
